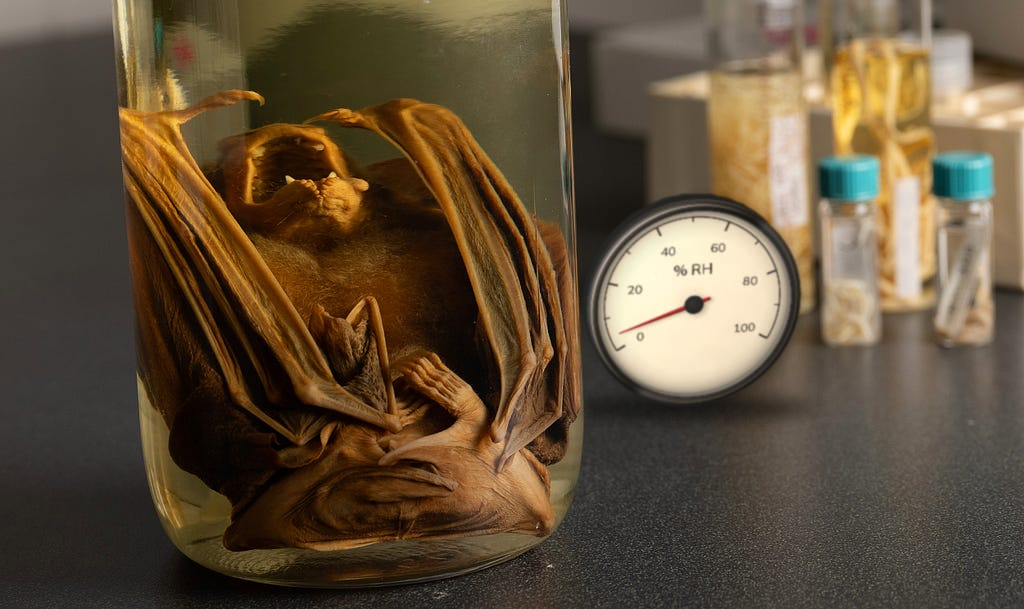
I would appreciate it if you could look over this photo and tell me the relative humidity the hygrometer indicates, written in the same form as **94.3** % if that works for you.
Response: **5** %
